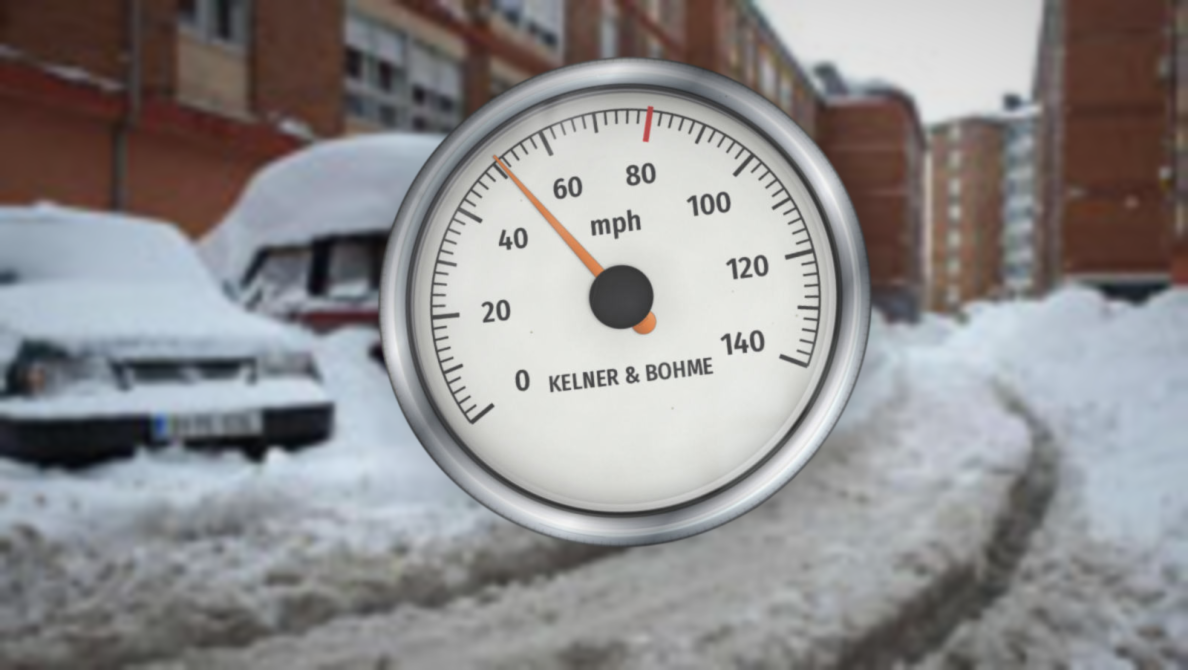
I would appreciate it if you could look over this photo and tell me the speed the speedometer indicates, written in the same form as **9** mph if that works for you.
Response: **51** mph
